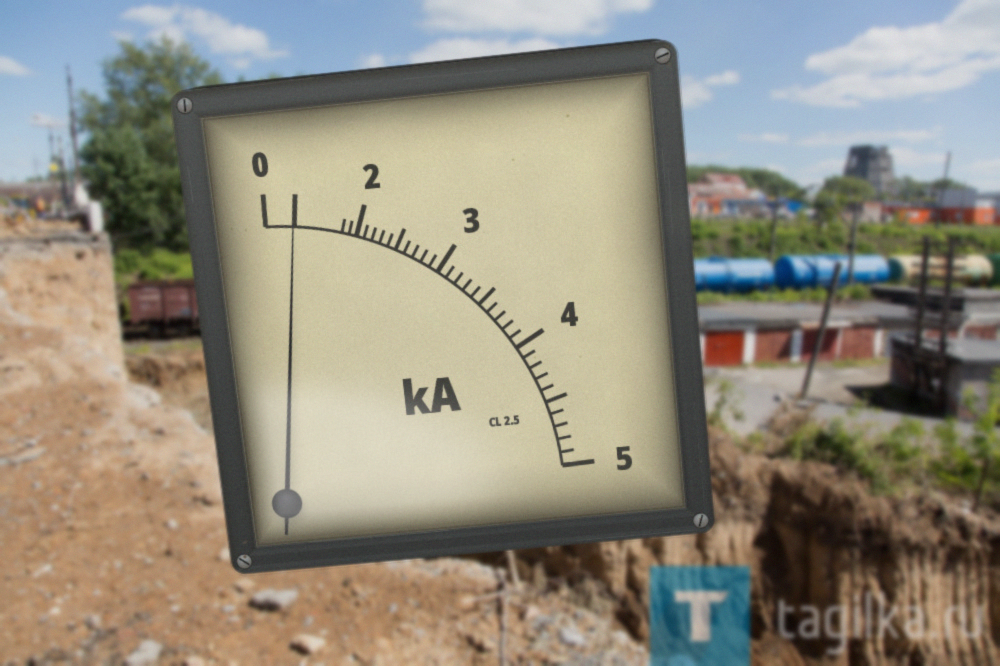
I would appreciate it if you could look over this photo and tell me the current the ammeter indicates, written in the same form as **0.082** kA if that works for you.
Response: **1** kA
